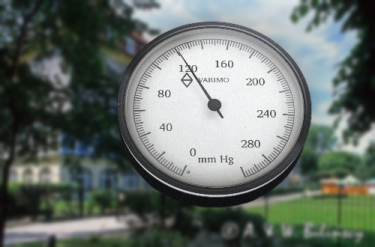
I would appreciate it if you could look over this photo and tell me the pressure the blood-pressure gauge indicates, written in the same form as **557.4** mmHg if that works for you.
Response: **120** mmHg
